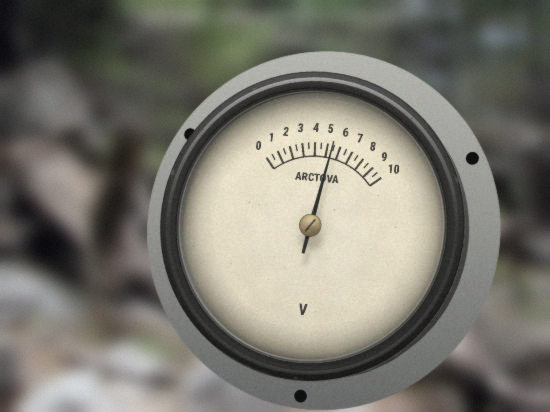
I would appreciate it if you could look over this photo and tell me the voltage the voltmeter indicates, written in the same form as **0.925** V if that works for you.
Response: **5.5** V
